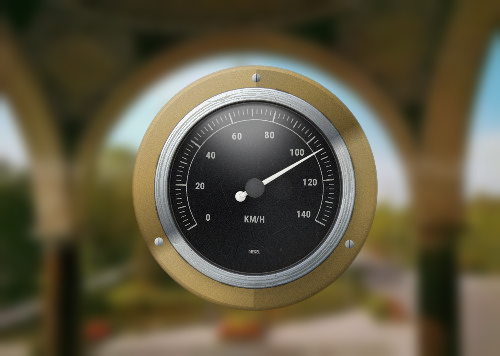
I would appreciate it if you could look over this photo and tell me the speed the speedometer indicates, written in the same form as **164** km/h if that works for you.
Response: **106** km/h
